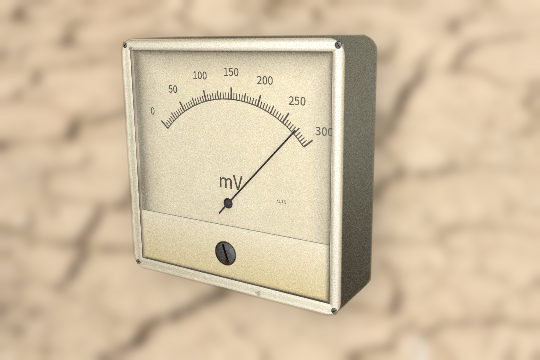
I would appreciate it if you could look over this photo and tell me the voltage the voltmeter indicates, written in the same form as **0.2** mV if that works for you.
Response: **275** mV
